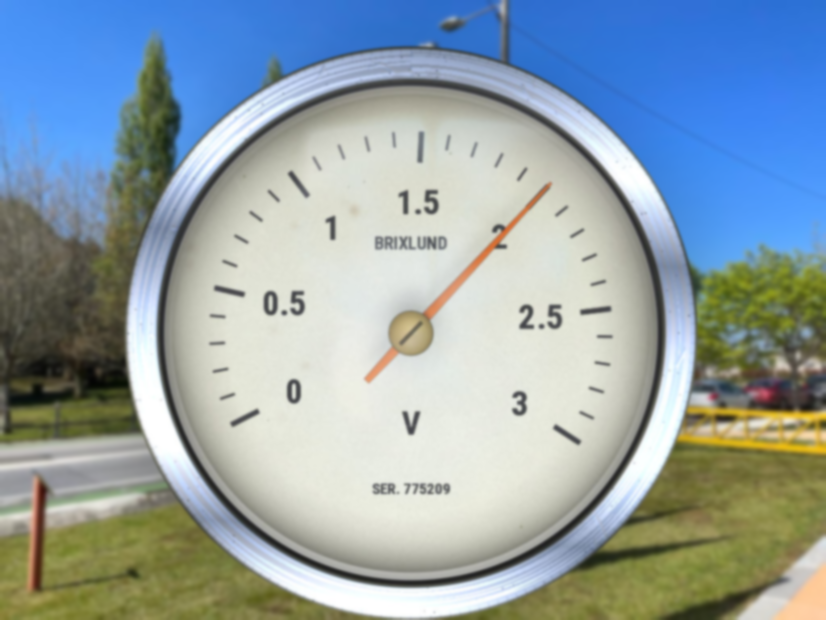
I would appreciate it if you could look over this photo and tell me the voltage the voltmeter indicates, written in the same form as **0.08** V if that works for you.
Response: **2** V
